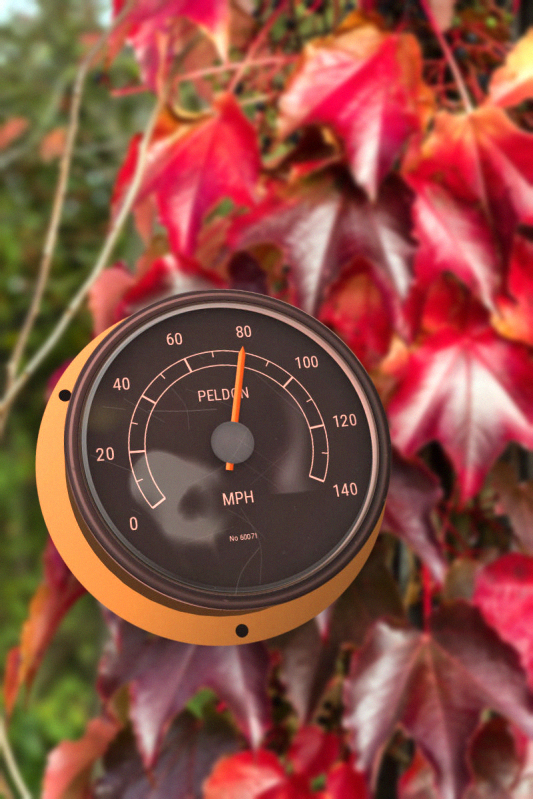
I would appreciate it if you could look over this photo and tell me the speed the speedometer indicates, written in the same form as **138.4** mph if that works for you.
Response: **80** mph
